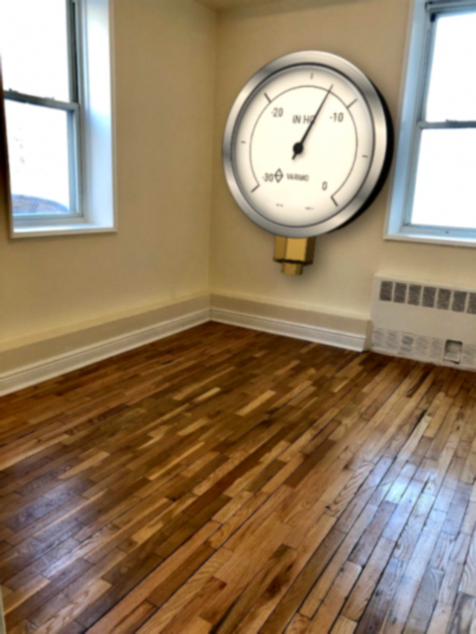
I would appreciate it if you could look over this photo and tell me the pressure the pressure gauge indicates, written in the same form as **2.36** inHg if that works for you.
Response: **-12.5** inHg
